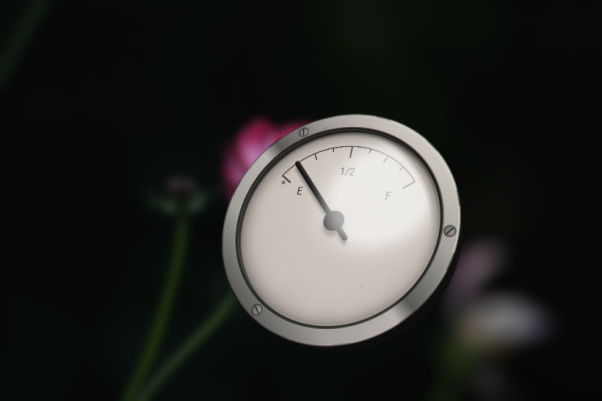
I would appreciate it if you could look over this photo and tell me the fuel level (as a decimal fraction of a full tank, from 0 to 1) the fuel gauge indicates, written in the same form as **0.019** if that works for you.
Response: **0.125**
